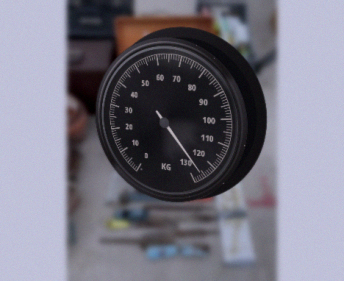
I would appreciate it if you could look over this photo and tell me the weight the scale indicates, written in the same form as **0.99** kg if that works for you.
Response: **125** kg
